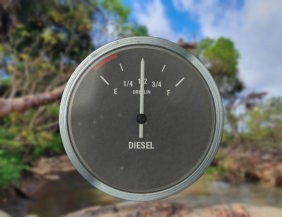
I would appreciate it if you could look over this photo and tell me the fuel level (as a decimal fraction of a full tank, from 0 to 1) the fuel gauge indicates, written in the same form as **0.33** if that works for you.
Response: **0.5**
